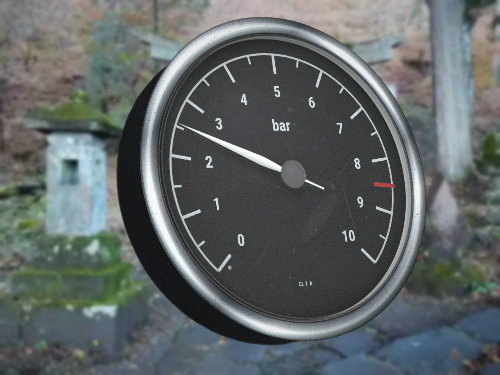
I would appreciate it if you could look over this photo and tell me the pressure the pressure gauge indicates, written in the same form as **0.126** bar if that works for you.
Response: **2.5** bar
